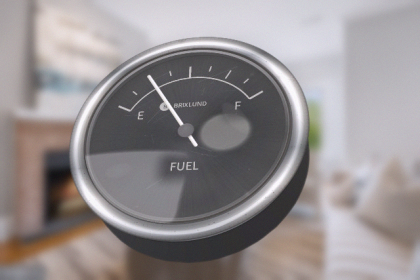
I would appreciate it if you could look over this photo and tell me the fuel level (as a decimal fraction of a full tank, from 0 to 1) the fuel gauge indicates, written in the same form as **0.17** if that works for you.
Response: **0.25**
